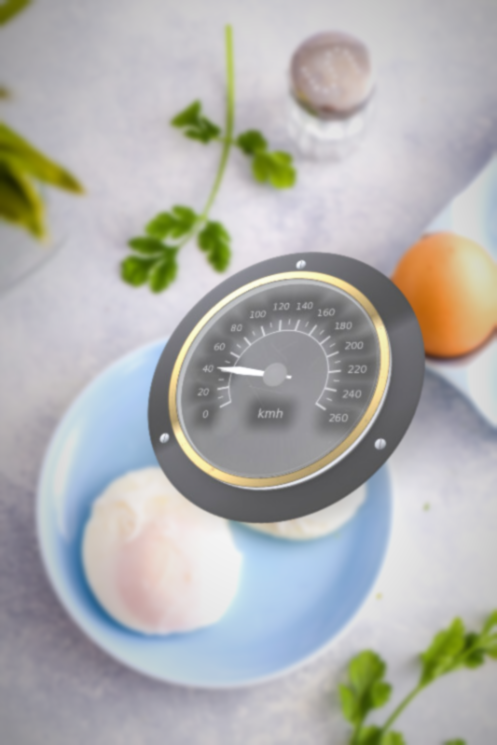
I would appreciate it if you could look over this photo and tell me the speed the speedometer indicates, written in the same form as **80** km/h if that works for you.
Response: **40** km/h
